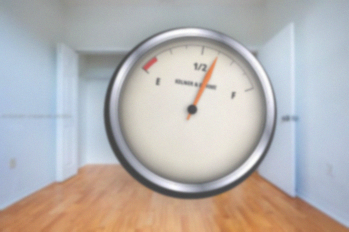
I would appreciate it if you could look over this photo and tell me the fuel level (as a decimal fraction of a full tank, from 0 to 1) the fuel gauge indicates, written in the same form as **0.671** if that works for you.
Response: **0.625**
